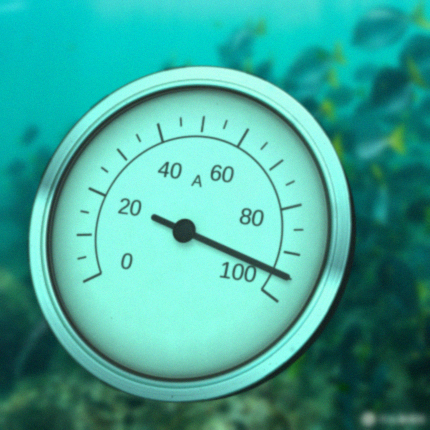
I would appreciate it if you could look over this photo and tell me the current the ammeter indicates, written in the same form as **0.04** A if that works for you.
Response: **95** A
